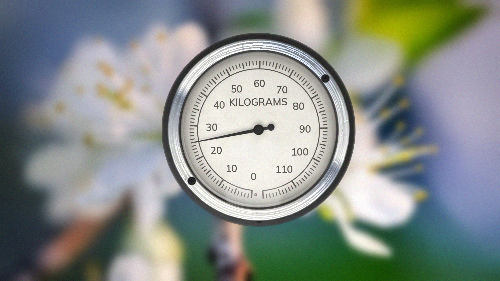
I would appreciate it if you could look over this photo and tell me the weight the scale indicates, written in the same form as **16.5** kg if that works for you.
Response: **25** kg
